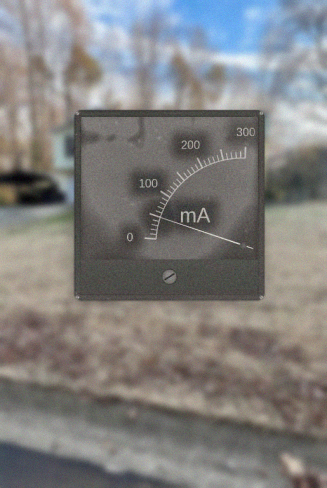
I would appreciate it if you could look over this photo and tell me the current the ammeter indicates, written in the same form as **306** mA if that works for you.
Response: **50** mA
